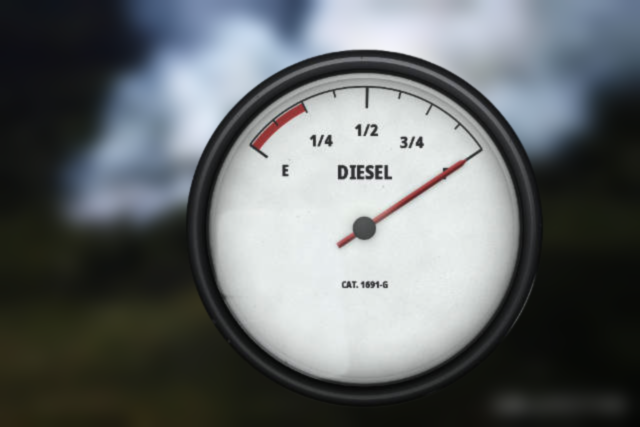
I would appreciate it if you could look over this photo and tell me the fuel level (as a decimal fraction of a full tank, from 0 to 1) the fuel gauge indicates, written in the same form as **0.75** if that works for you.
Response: **1**
